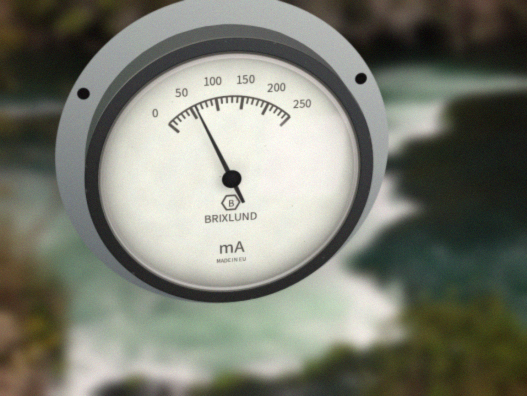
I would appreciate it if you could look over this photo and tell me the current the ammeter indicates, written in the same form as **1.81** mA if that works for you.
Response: **60** mA
